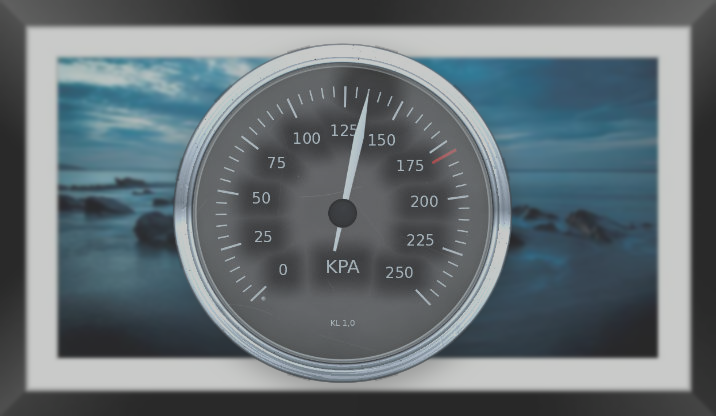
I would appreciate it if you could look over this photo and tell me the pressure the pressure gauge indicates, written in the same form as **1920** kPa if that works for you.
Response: **135** kPa
